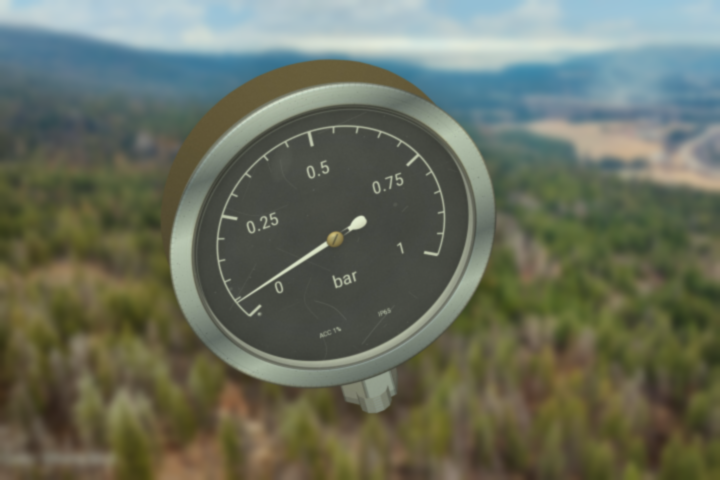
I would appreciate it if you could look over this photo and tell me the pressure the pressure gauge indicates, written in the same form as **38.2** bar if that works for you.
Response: **0.05** bar
